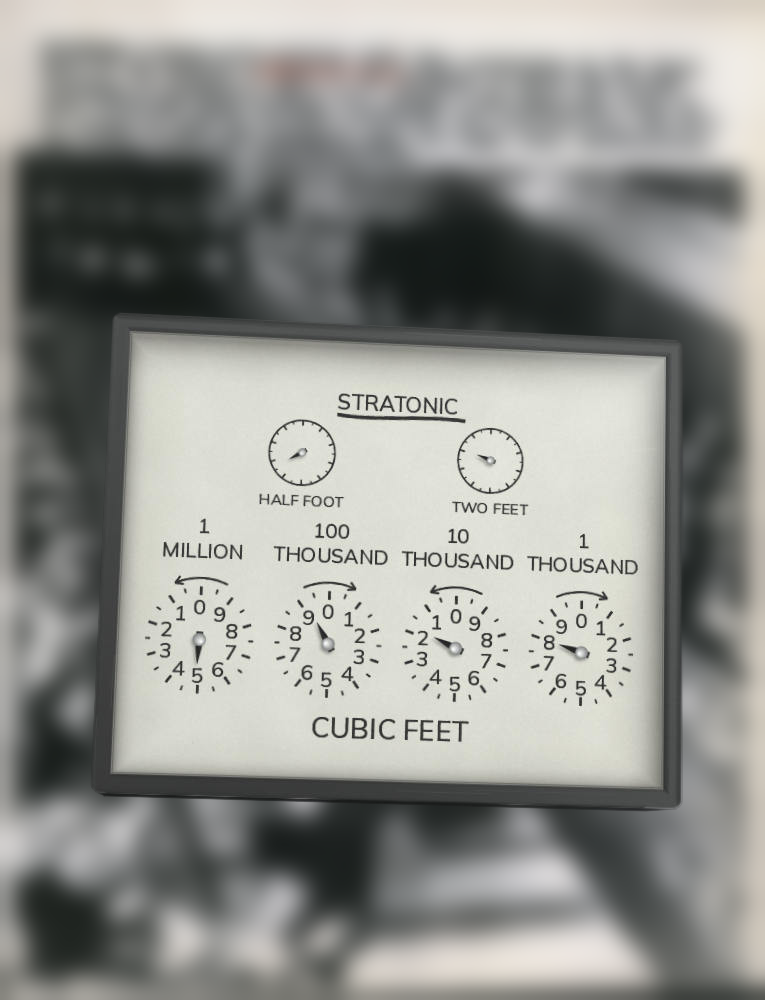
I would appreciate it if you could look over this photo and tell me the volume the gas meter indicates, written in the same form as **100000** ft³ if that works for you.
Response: **491800** ft³
